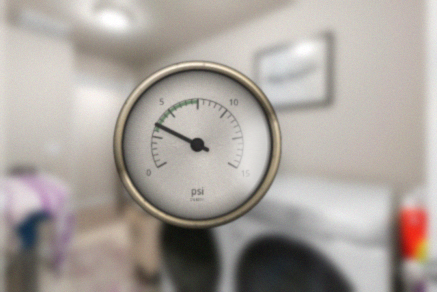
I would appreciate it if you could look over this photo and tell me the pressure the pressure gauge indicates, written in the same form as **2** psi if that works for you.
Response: **3.5** psi
